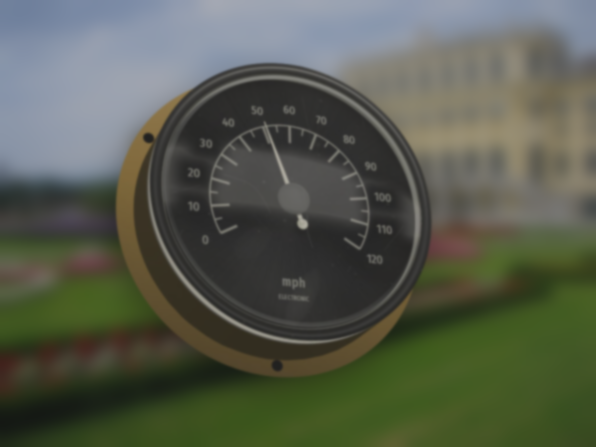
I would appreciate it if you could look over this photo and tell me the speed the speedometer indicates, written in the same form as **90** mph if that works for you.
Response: **50** mph
